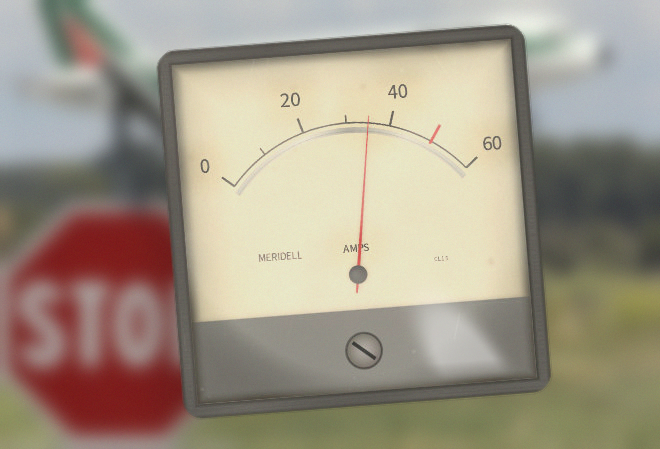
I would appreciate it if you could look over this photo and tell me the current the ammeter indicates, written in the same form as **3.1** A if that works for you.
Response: **35** A
